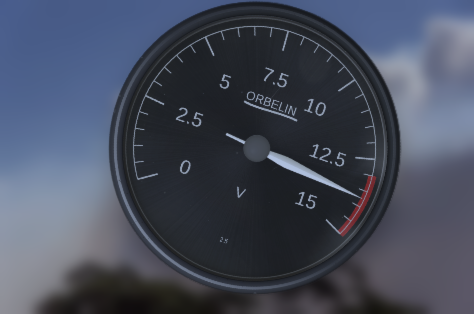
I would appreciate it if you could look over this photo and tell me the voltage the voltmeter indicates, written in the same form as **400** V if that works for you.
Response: **13.75** V
